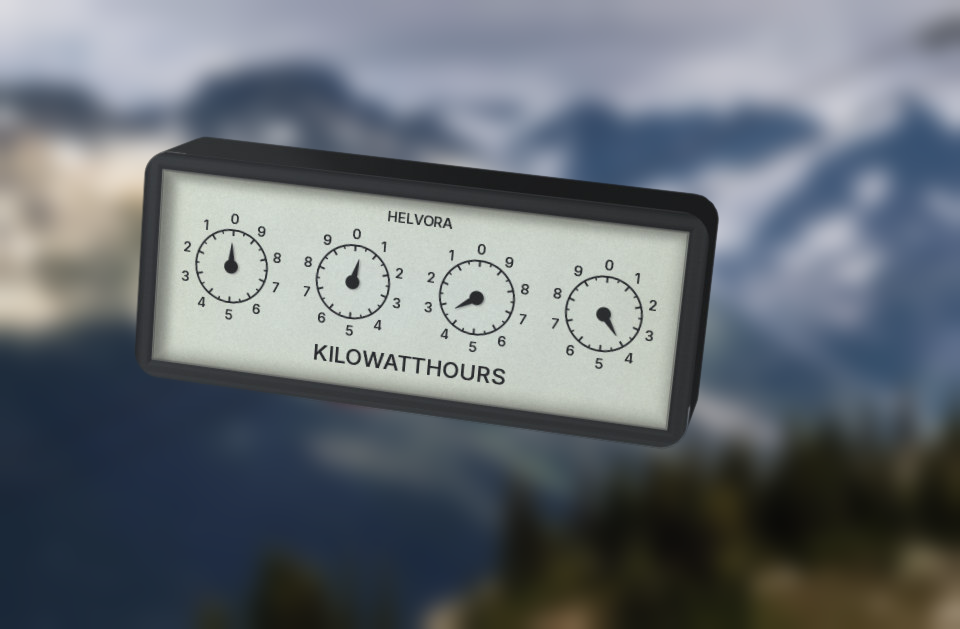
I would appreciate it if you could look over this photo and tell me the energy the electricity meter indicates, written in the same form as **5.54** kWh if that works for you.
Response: **34** kWh
